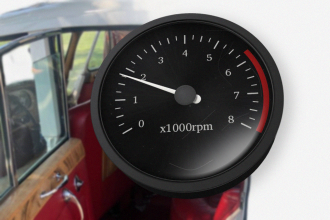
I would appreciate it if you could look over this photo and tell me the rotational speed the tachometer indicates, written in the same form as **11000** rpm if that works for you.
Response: **1750** rpm
